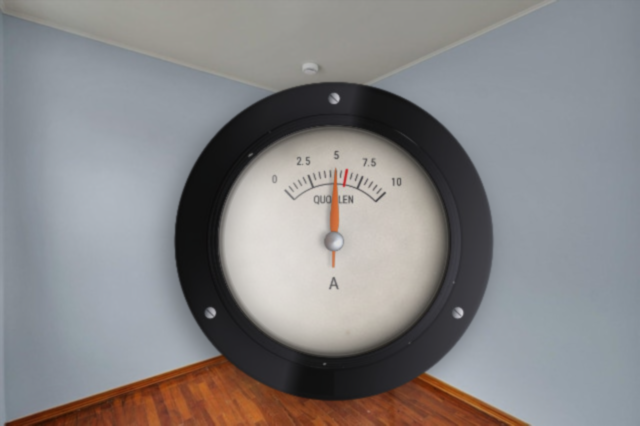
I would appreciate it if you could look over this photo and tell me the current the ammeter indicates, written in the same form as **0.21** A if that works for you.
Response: **5** A
